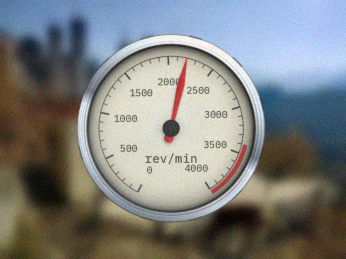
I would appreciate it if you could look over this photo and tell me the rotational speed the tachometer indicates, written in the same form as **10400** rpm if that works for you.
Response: **2200** rpm
